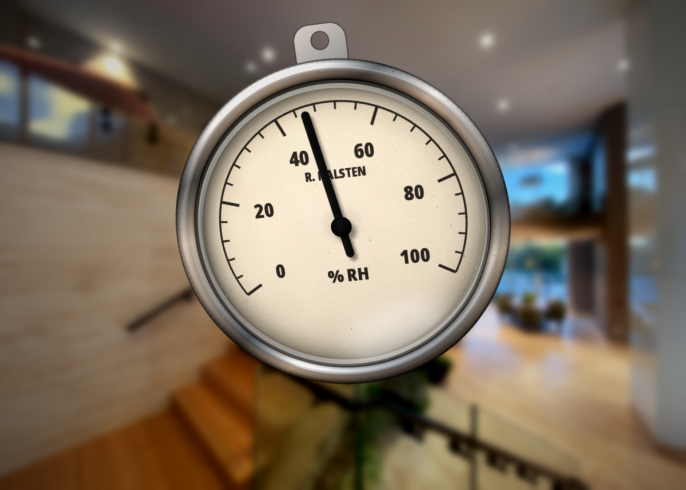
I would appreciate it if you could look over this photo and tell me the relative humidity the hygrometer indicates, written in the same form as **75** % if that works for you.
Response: **46** %
